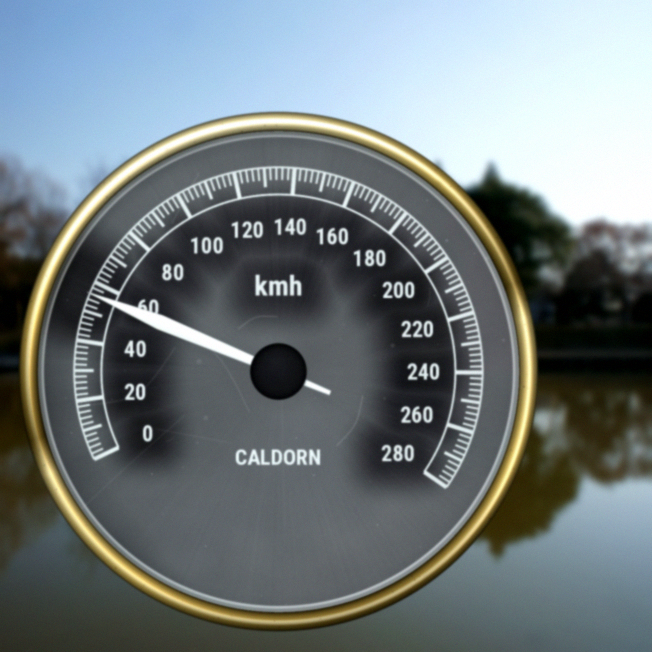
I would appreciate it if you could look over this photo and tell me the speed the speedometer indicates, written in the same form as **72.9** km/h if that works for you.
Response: **56** km/h
